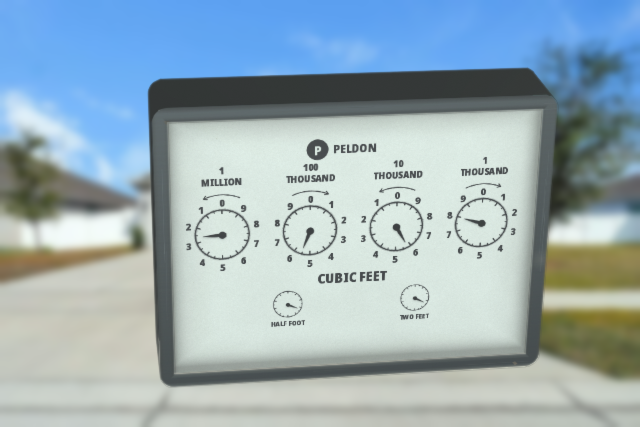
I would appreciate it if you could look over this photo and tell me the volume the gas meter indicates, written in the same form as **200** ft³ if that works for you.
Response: **255800** ft³
